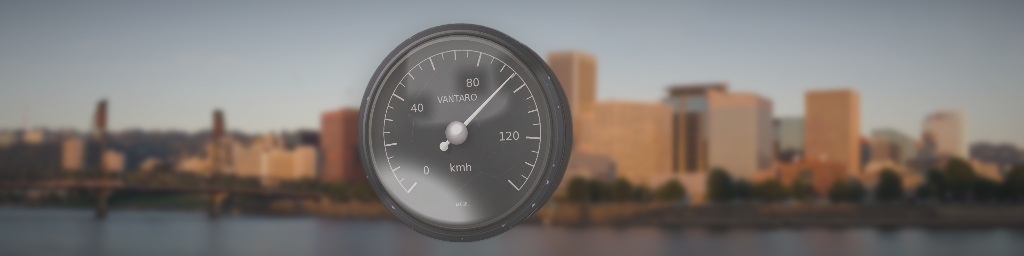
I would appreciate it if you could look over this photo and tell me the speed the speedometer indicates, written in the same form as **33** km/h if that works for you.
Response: **95** km/h
